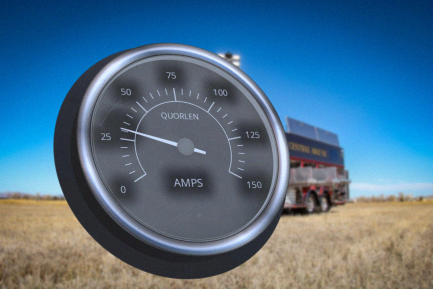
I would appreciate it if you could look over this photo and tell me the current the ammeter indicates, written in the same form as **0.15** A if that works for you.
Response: **30** A
